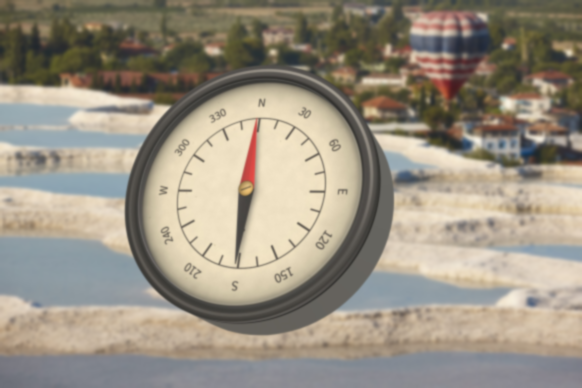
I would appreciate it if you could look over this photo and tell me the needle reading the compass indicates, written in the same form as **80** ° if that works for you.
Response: **0** °
